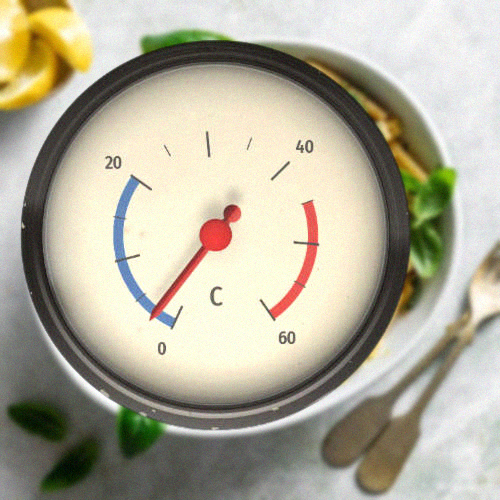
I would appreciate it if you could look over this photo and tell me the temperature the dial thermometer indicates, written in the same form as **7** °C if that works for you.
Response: **2.5** °C
